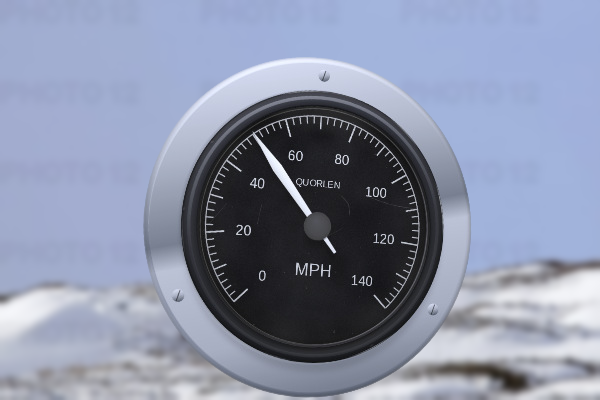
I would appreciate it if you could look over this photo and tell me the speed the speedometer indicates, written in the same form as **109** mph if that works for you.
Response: **50** mph
